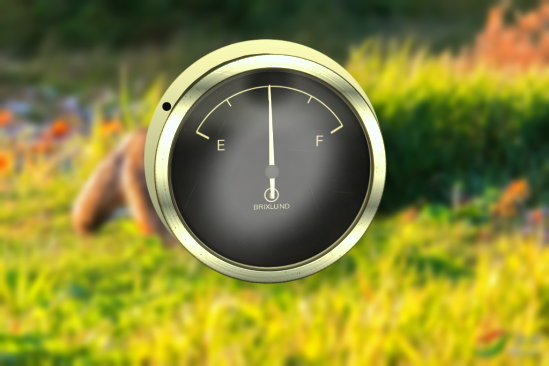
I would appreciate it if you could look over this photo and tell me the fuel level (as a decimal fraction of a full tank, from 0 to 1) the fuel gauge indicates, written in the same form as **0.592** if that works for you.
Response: **0.5**
